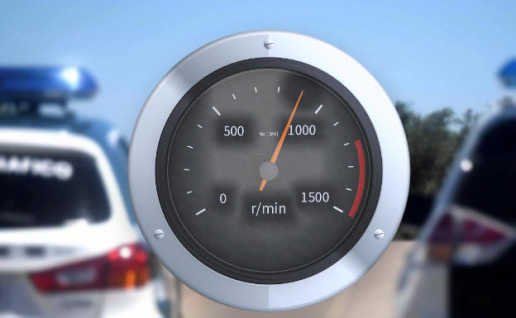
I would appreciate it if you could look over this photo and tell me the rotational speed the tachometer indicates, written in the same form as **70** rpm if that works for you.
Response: **900** rpm
